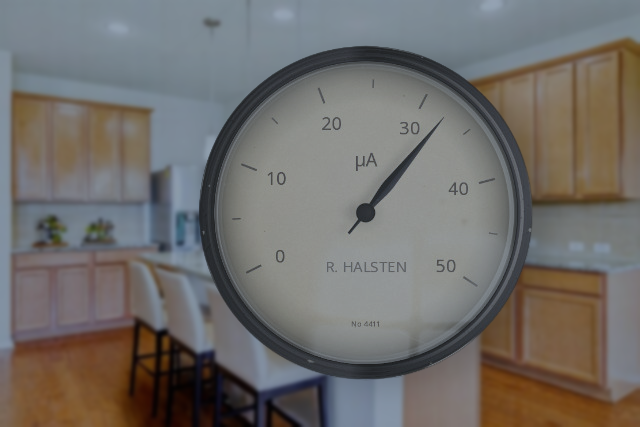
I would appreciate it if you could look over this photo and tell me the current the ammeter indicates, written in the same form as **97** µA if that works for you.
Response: **32.5** µA
